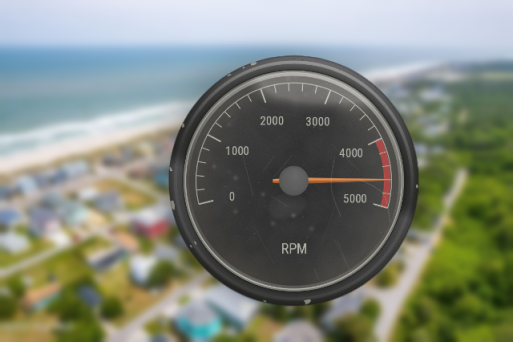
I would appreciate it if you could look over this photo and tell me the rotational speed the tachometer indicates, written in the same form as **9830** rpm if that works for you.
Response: **4600** rpm
